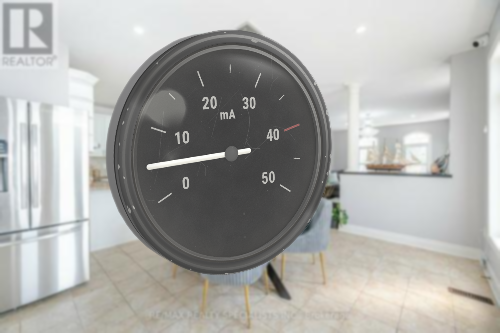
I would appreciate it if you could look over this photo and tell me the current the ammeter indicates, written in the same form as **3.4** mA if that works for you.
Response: **5** mA
